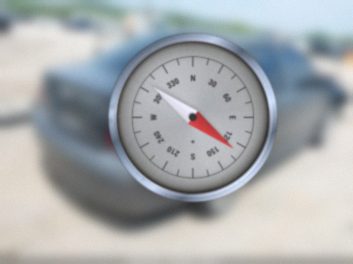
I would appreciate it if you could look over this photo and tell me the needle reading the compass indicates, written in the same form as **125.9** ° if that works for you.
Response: **127.5** °
